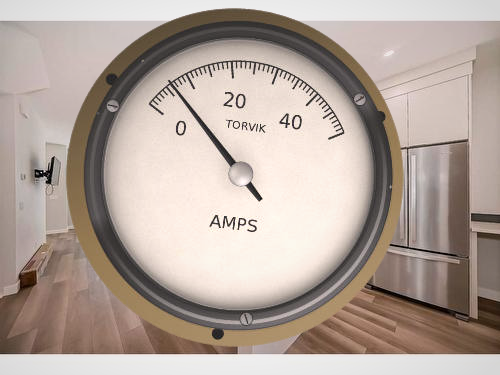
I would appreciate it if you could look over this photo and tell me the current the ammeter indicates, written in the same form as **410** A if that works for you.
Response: **6** A
